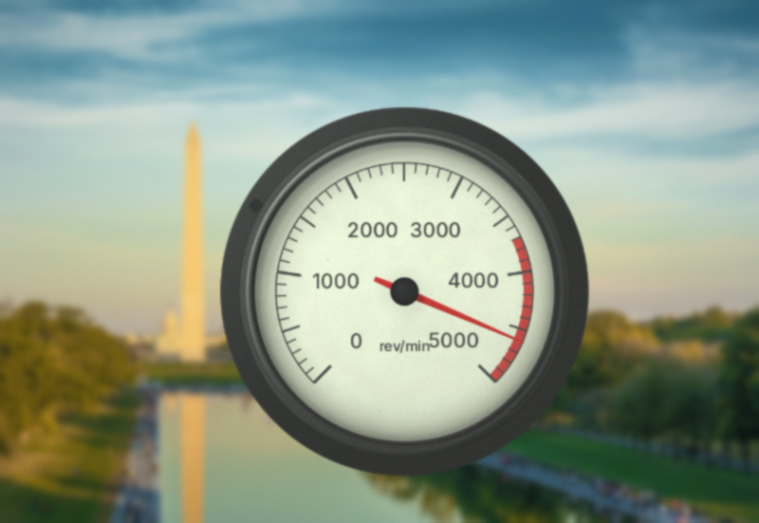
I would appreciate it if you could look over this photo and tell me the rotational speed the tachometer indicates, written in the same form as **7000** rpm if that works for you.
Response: **4600** rpm
